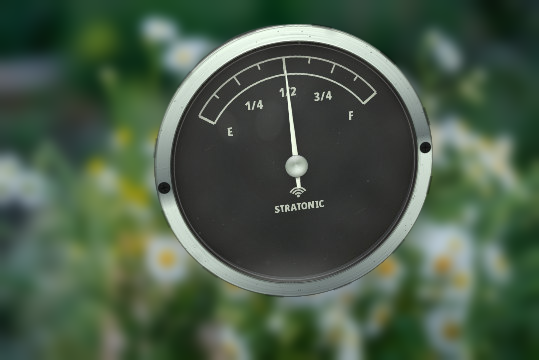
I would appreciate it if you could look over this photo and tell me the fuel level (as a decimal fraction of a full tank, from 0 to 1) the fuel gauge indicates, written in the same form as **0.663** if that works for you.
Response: **0.5**
